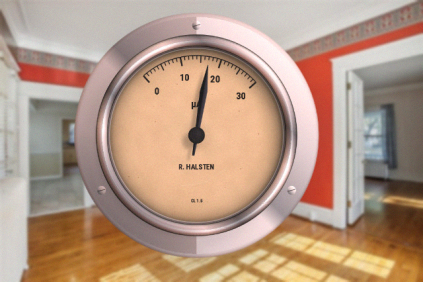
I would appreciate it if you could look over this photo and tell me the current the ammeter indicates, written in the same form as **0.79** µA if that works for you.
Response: **17** µA
